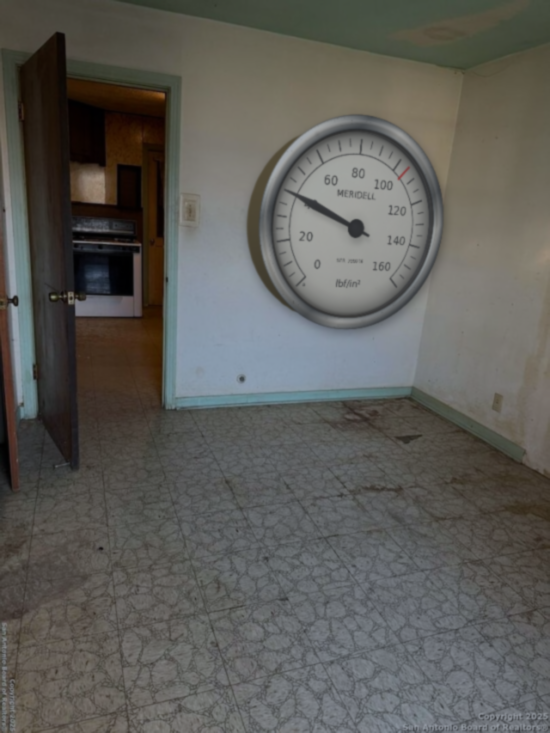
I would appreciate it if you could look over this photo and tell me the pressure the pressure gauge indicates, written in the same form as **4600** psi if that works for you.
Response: **40** psi
